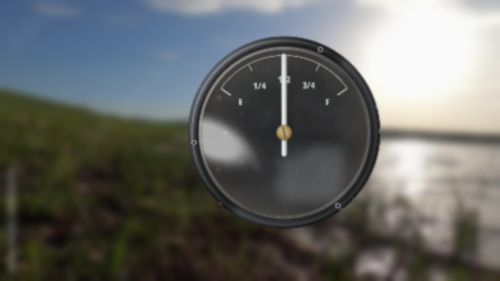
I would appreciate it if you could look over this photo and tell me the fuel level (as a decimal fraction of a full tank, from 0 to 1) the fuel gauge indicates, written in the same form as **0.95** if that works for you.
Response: **0.5**
